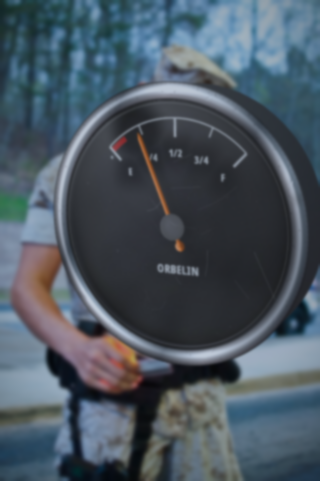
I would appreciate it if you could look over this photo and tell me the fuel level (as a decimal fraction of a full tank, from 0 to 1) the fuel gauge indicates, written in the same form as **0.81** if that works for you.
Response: **0.25**
